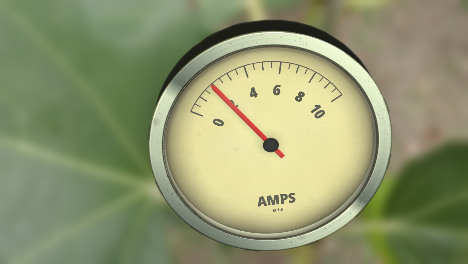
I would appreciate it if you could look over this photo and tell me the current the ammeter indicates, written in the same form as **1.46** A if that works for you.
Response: **2** A
